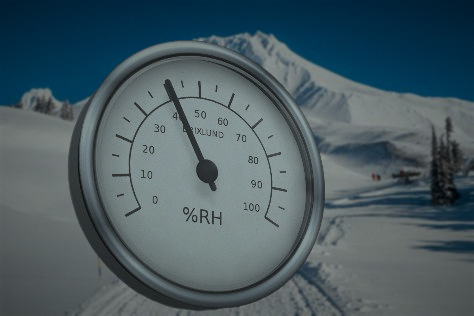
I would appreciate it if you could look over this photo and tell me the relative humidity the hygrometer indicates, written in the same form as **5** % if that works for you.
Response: **40** %
